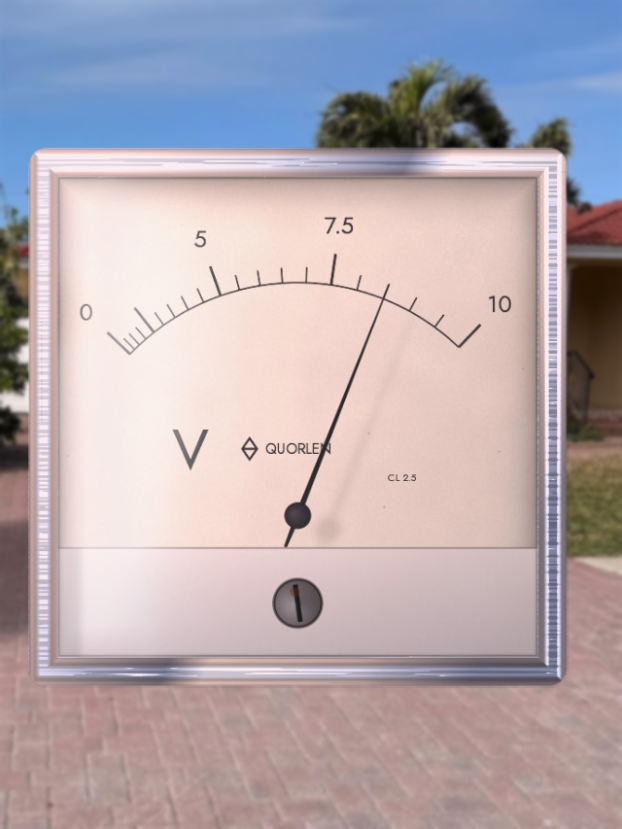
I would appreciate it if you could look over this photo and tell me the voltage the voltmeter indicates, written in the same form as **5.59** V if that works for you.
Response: **8.5** V
